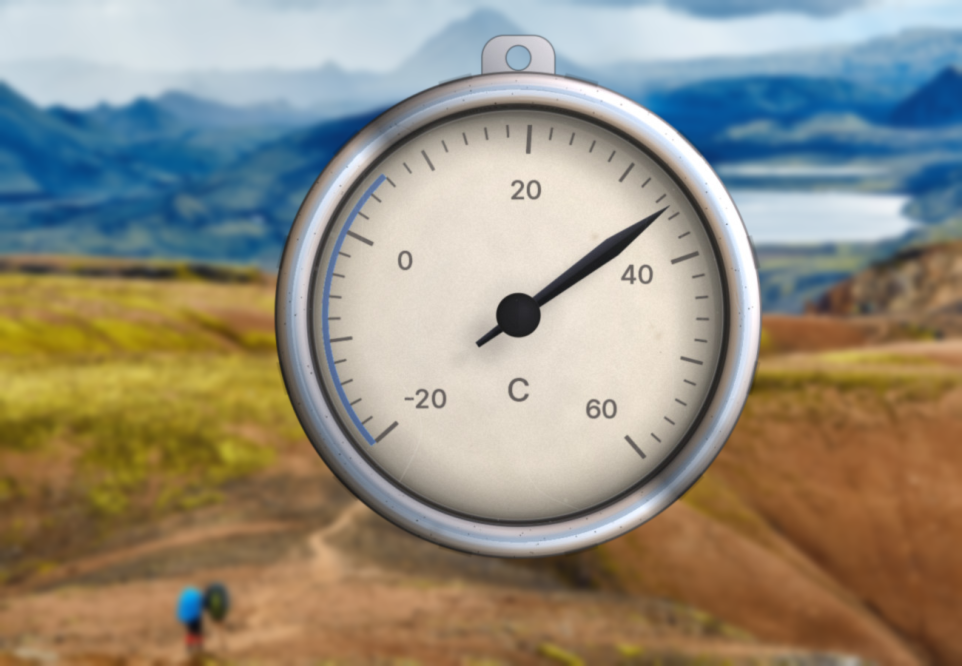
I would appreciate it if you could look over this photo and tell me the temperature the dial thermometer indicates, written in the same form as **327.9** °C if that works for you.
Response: **35** °C
